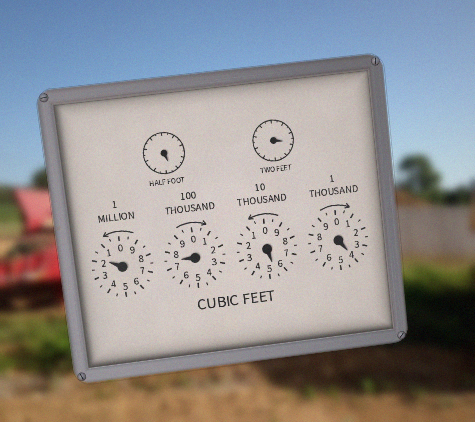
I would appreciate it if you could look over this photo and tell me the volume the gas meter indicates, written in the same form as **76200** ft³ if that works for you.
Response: **175400** ft³
